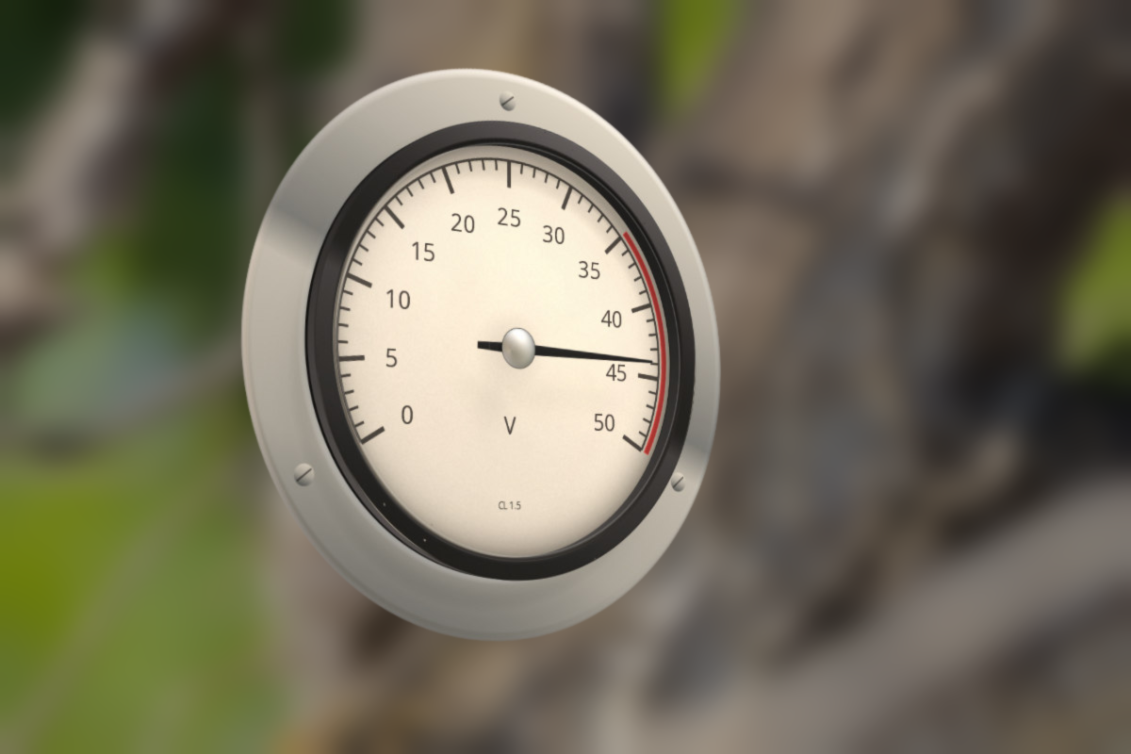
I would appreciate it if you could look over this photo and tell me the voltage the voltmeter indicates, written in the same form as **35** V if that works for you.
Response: **44** V
